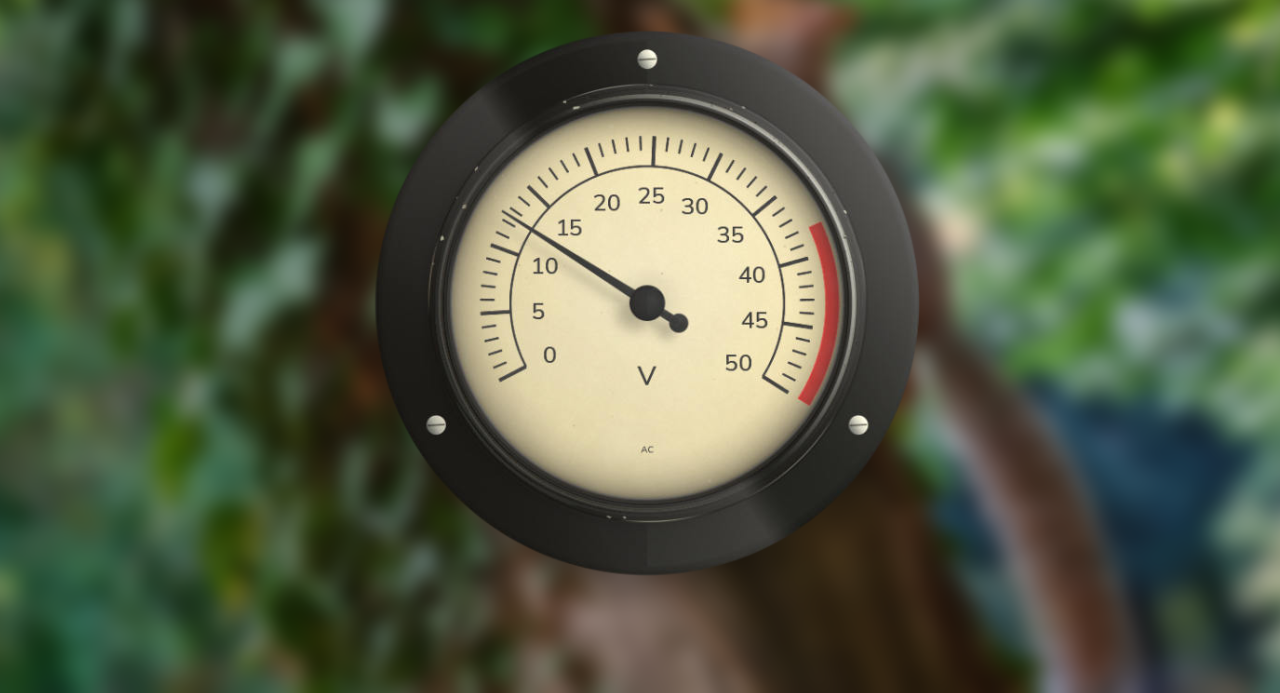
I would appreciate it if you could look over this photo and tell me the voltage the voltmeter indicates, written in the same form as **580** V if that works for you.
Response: **12.5** V
